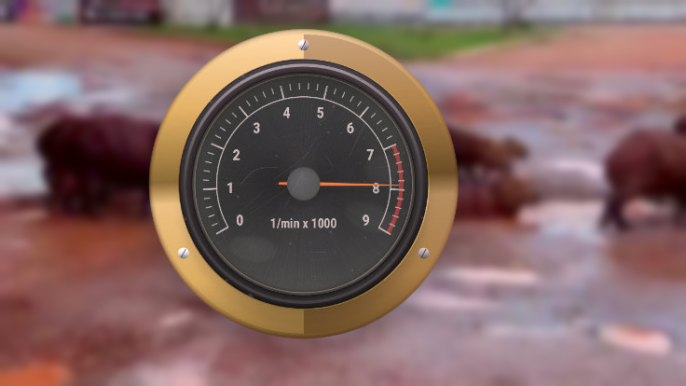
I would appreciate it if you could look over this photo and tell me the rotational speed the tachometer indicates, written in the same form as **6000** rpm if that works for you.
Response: **7900** rpm
